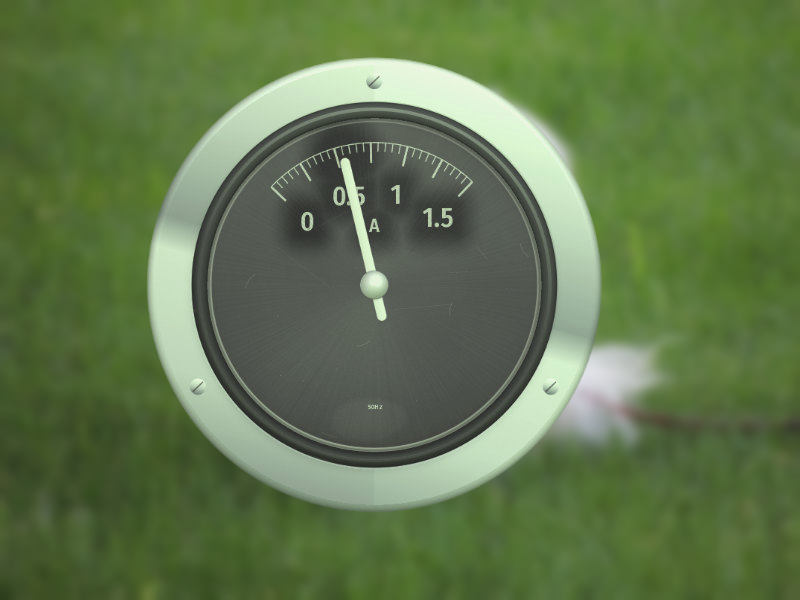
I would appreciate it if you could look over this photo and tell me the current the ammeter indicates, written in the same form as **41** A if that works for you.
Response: **0.55** A
